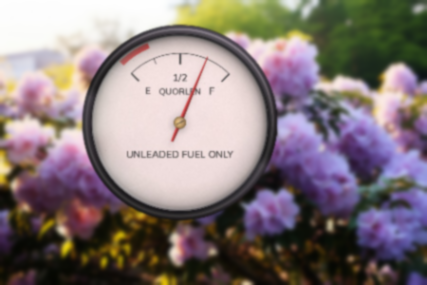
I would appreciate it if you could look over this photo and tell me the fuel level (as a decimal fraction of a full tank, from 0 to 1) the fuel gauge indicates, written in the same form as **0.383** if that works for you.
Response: **0.75**
